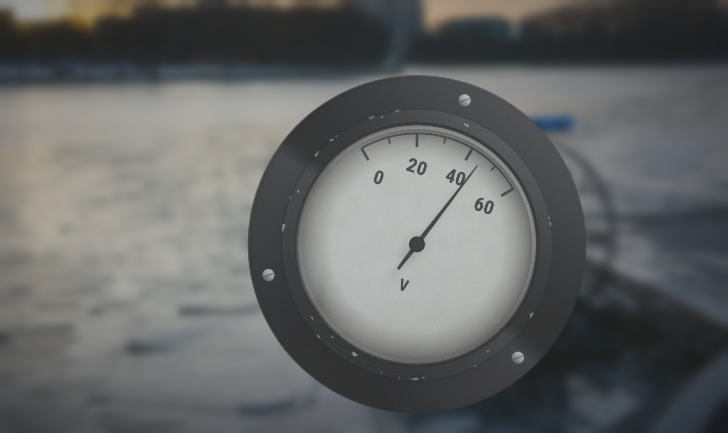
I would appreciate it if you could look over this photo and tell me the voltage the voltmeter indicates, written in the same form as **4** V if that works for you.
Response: **45** V
